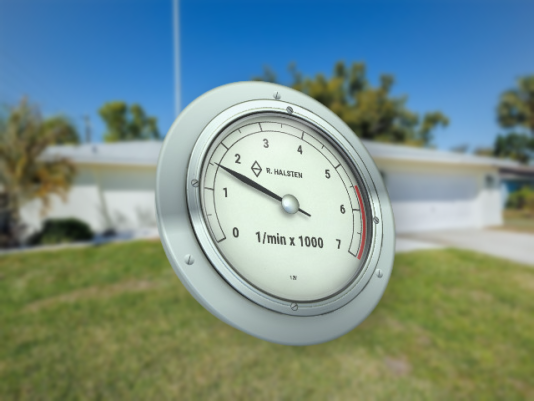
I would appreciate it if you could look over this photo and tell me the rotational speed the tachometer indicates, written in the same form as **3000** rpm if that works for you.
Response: **1500** rpm
